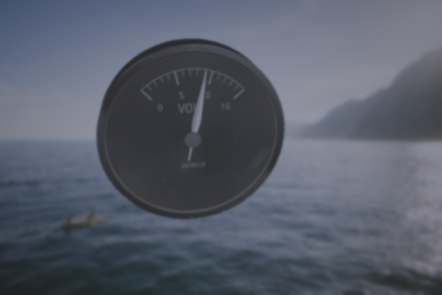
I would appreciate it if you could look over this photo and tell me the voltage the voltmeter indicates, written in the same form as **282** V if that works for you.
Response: **9** V
